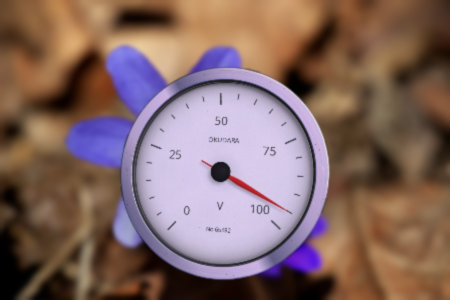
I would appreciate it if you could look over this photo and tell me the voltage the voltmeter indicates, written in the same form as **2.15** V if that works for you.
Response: **95** V
